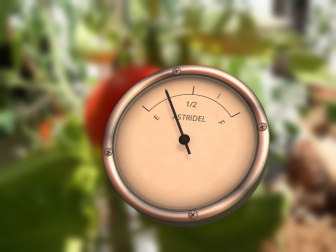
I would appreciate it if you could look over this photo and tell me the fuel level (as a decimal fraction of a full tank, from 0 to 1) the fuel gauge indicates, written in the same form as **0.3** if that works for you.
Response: **0.25**
